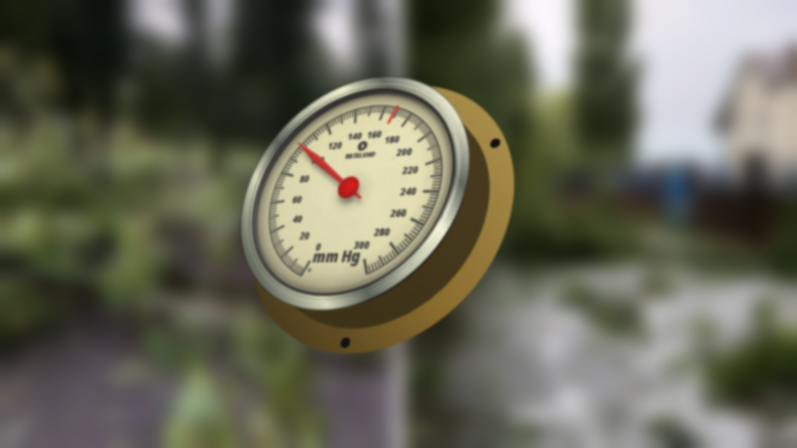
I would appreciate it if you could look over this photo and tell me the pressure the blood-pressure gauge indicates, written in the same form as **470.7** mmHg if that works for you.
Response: **100** mmHg
